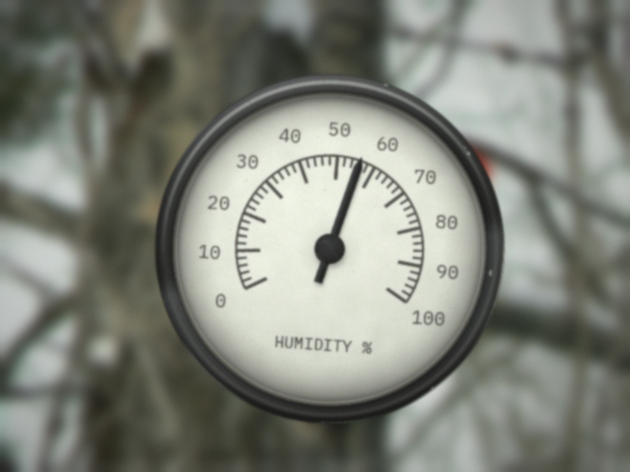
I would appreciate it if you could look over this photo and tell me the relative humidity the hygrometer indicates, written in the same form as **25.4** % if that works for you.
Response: **56** %
